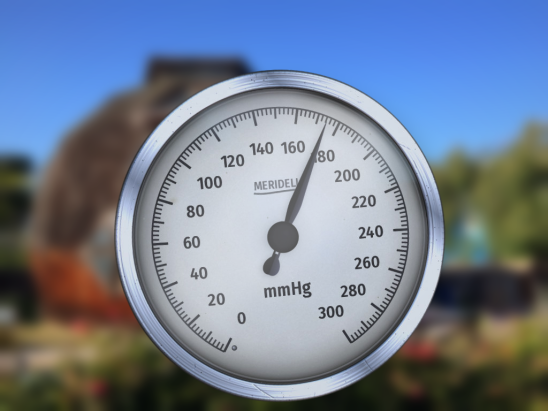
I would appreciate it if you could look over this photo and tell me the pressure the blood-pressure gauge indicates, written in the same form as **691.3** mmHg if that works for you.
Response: **174** mmHg
